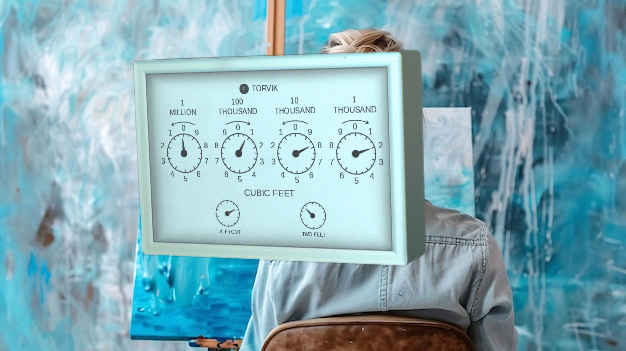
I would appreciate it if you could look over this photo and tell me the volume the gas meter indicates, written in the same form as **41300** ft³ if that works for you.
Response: **8200** ft³
